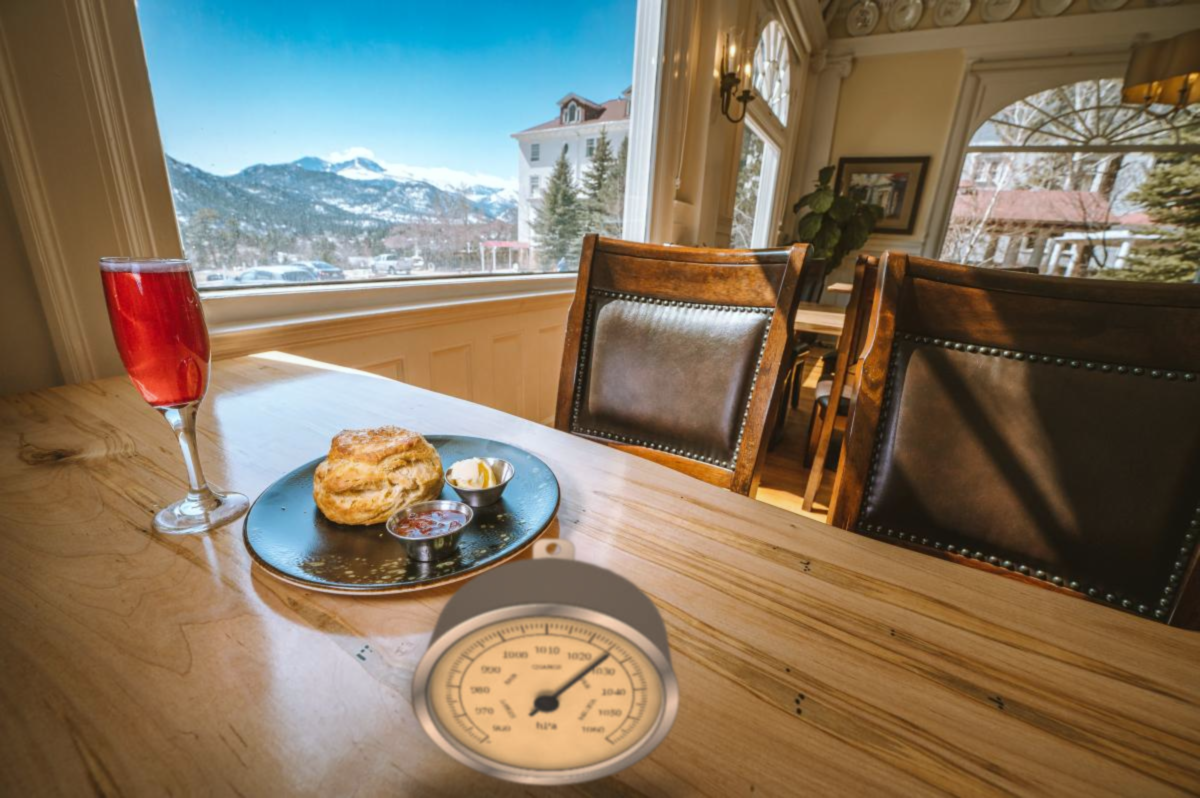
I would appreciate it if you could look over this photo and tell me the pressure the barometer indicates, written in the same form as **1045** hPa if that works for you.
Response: **1025** hPa
